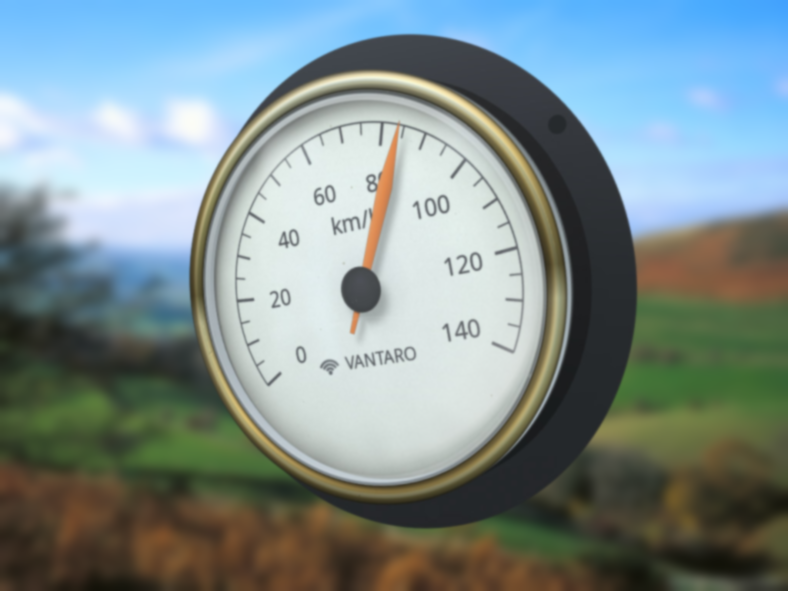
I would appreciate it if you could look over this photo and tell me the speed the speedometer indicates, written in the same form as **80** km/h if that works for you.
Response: **85** km/h
